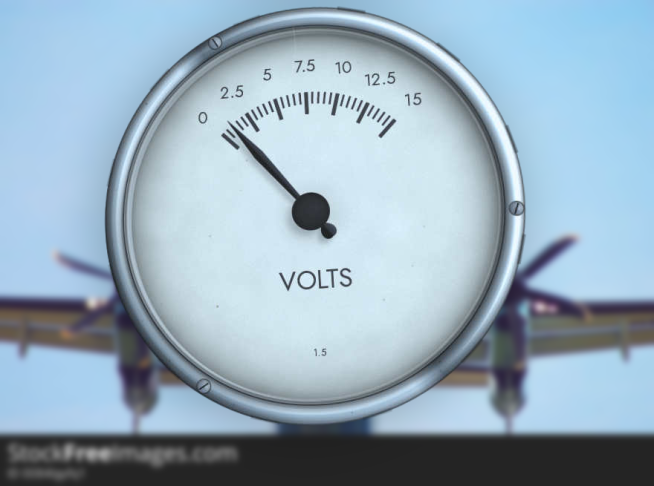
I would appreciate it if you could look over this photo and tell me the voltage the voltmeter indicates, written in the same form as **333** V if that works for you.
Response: **1** V
